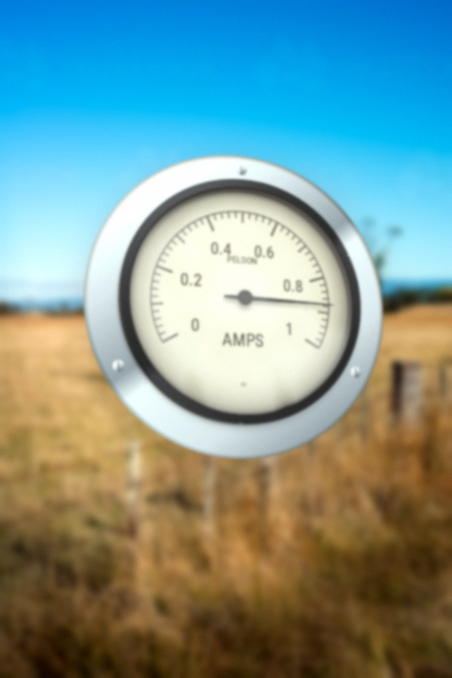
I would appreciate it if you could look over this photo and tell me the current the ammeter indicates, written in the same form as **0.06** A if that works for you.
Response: **0.88** A
